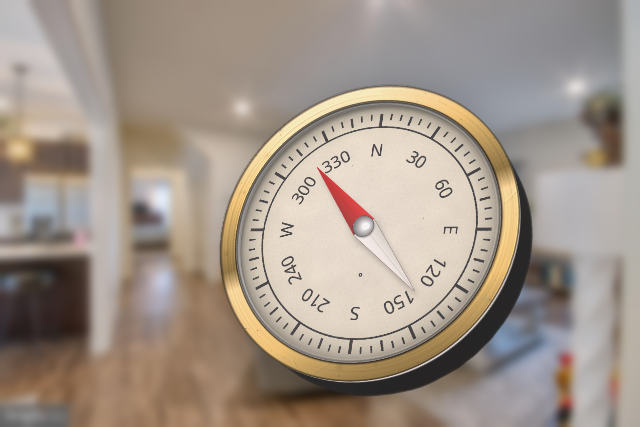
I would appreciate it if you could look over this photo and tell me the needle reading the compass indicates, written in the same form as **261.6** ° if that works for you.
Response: **317.5** °
